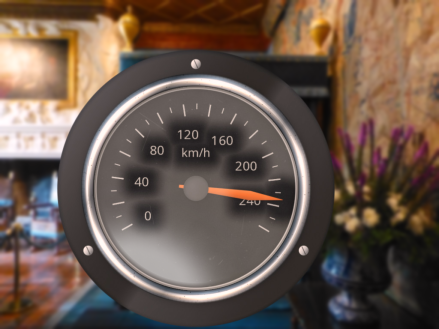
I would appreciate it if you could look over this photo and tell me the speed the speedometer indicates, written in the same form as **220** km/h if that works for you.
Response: **235** km/h
